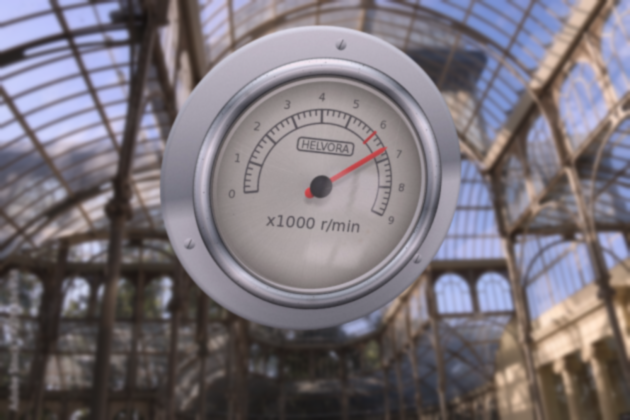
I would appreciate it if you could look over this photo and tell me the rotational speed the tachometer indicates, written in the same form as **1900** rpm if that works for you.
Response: **6600** rpm
